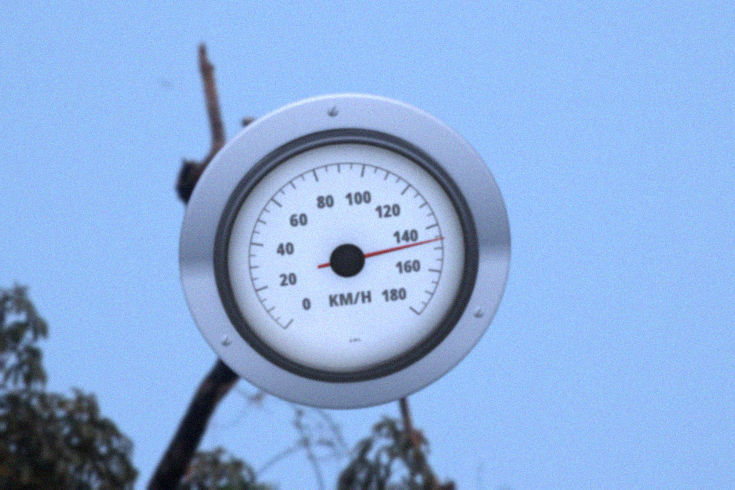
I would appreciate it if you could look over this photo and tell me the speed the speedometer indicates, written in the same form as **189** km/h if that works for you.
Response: **145** km/h
